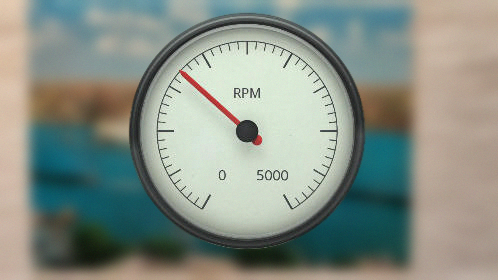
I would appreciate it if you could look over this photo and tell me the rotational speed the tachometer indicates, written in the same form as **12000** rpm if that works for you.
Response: **1700** rpm
